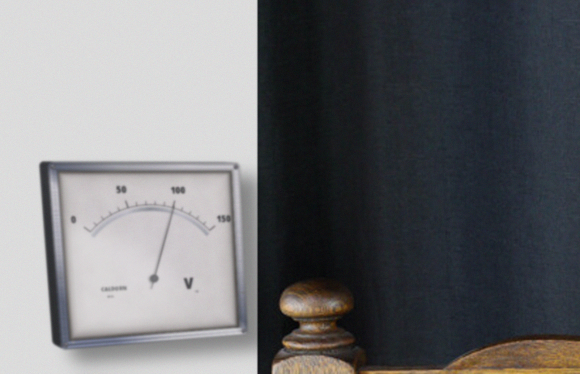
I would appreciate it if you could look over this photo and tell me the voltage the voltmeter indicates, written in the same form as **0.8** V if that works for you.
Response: **100** V
